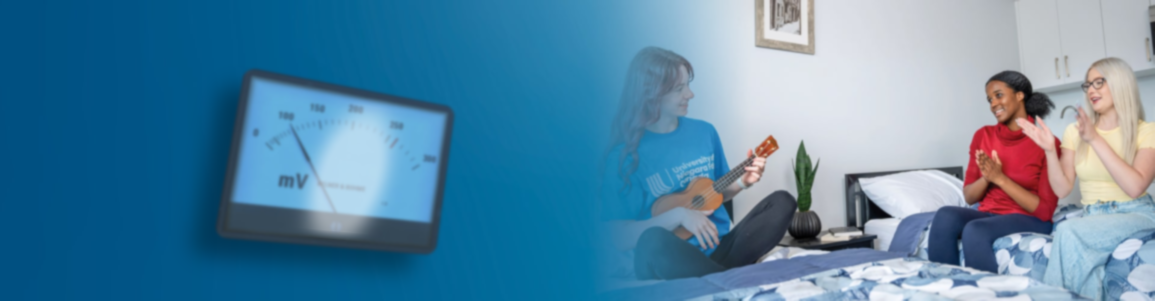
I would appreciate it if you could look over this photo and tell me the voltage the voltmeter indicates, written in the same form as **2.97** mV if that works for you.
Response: **100** mV
